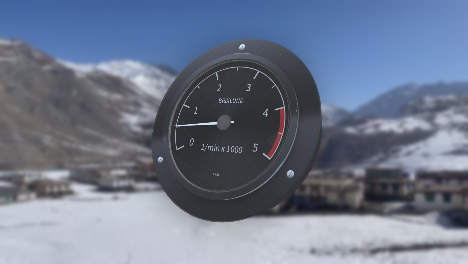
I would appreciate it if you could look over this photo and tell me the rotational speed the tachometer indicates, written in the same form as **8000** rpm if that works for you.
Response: **500** rpm
